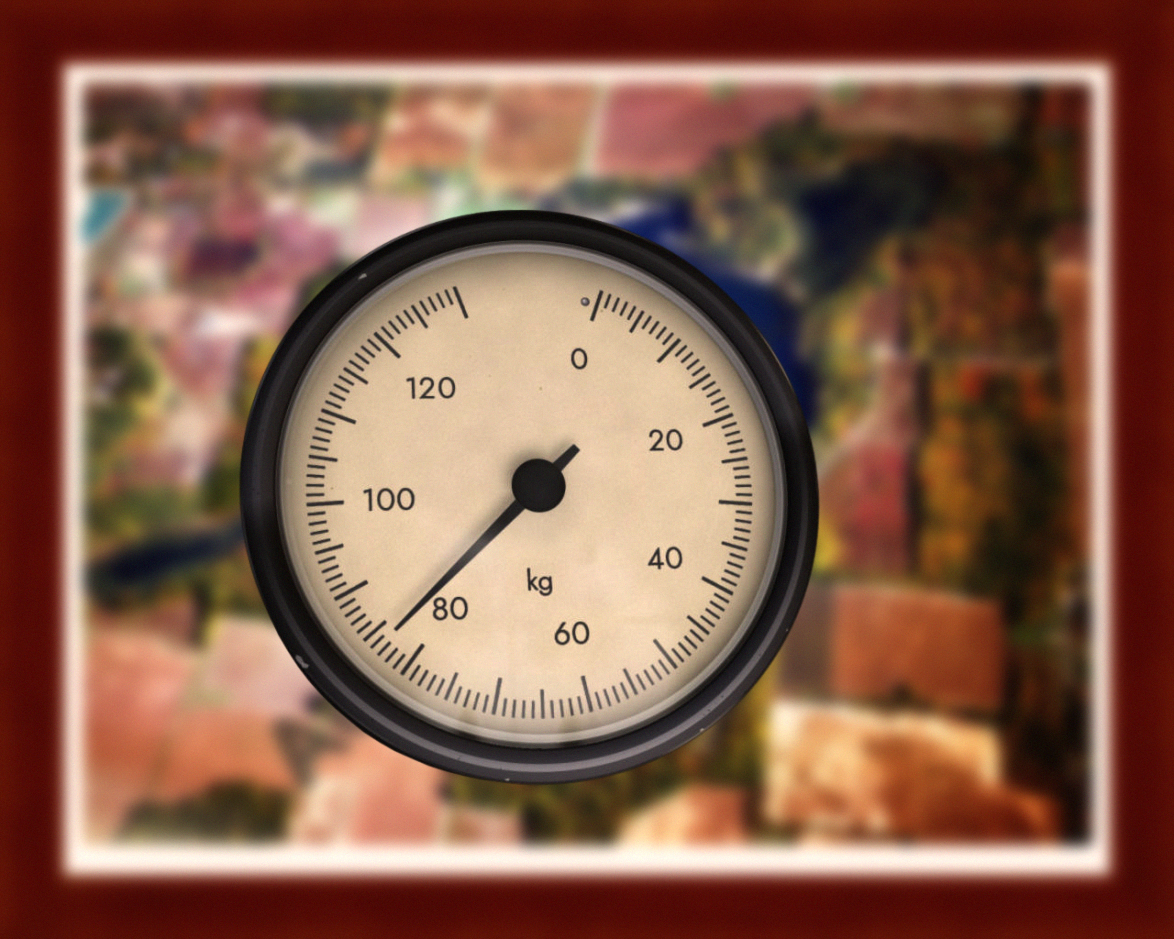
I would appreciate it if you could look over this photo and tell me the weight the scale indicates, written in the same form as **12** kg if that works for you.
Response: **83.5** kg
